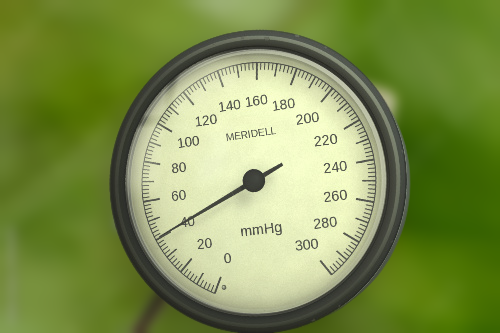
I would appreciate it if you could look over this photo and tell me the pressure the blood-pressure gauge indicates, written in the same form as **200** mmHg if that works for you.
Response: **40** mmHg
